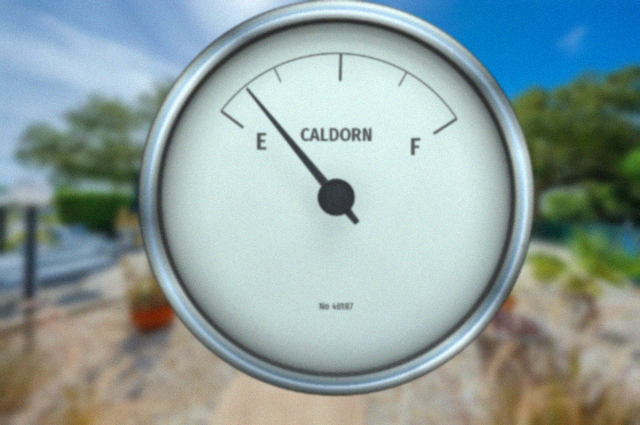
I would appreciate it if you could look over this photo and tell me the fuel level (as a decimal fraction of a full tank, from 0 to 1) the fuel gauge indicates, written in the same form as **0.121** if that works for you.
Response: **0.125**
